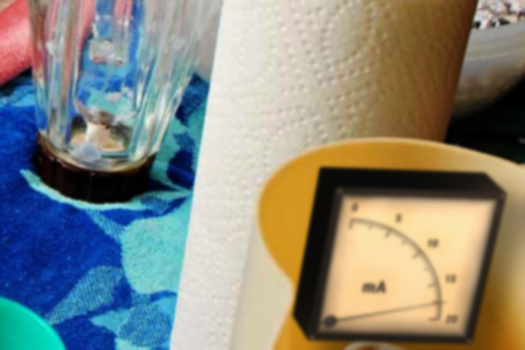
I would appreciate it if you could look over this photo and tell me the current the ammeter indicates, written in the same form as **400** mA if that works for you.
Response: **17.5** mA
